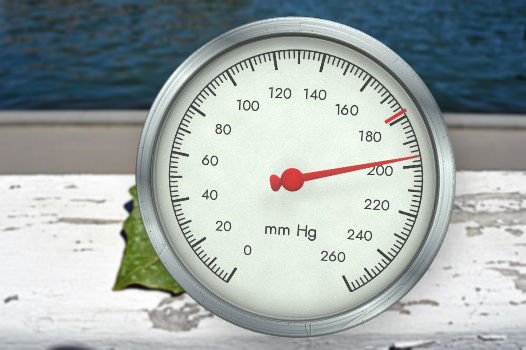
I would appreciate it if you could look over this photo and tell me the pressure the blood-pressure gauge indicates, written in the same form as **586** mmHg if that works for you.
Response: **196** mmHg
